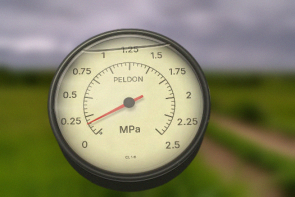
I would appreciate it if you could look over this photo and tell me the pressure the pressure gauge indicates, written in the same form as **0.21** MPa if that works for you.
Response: **0.15** MPa
